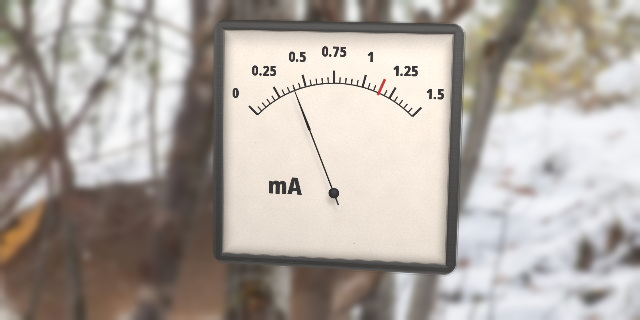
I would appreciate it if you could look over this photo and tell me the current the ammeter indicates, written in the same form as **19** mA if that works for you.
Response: **0.4** mA
